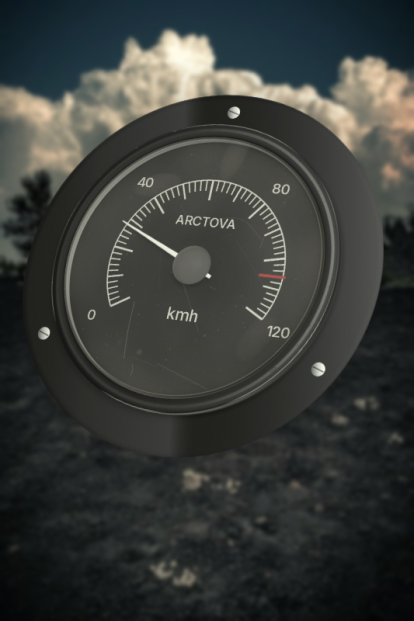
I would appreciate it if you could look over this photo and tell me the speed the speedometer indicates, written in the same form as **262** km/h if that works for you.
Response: **28** km/h
